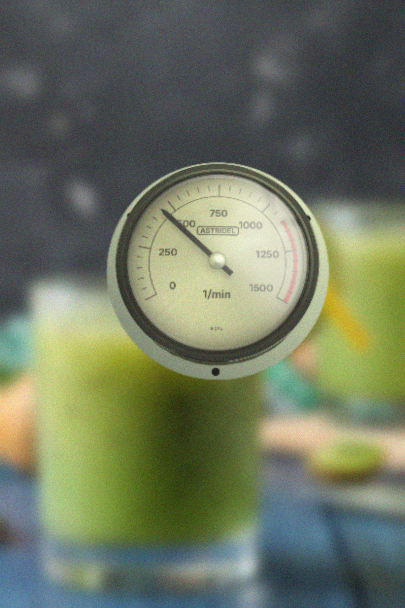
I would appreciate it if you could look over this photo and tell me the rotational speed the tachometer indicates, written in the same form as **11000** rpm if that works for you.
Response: **450** rpm
